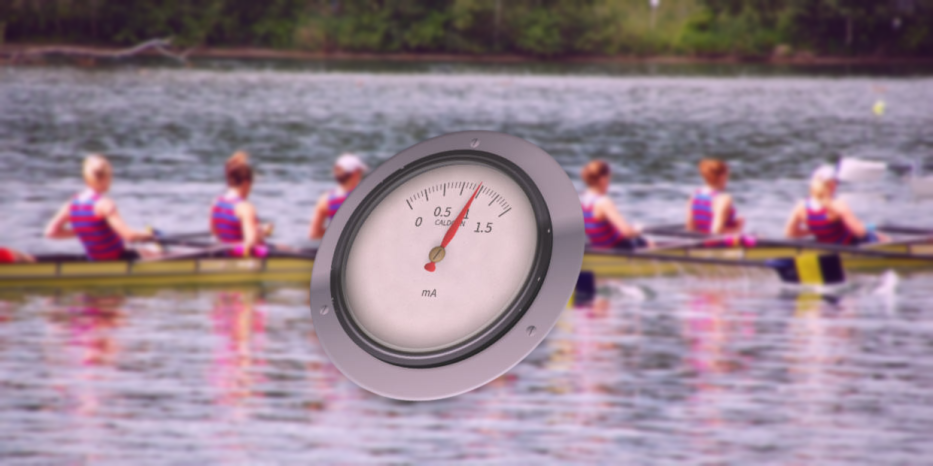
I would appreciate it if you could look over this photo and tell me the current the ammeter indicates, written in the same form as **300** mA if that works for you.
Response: **1** mA
